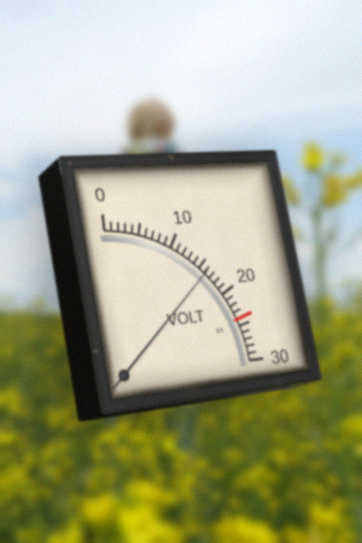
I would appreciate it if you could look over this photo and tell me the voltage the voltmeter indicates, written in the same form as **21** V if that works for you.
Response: **16** V
